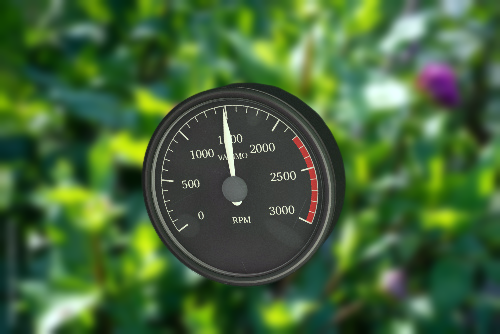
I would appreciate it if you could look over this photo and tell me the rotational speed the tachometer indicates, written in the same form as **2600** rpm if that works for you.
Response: **1500** rpm
